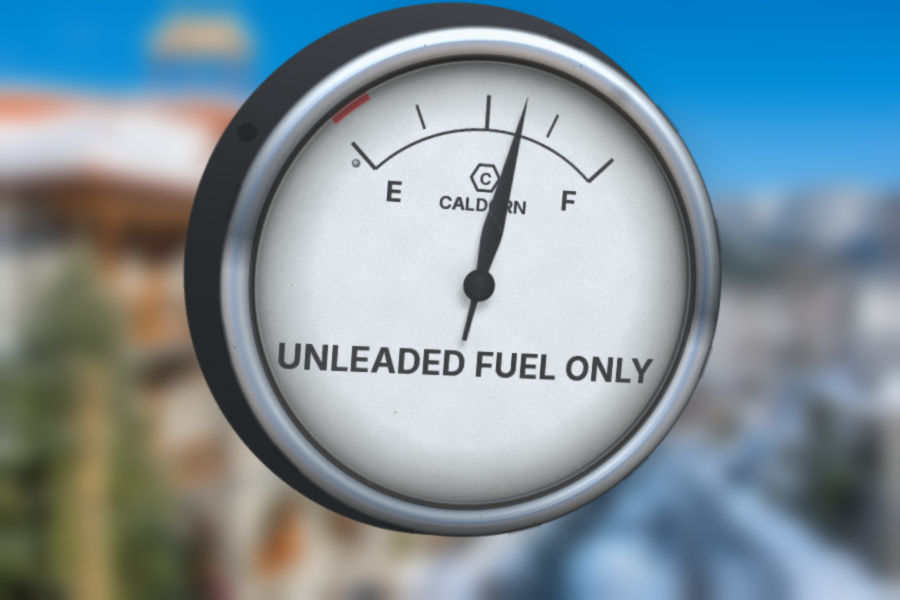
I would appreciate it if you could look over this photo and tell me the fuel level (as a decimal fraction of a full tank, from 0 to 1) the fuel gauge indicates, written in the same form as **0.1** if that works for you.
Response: **0.625**
